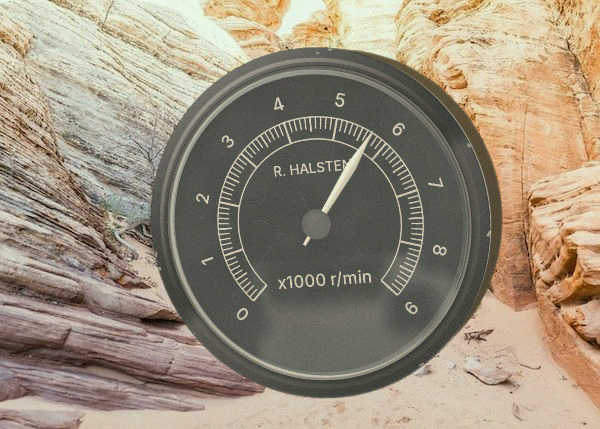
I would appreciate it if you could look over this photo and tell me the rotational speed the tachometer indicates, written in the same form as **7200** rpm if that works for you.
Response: **5700** rpm
